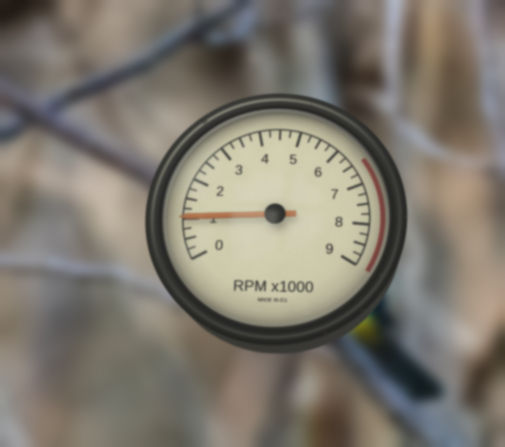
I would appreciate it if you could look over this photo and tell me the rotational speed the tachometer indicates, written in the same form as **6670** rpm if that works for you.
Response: **1000** rpm
